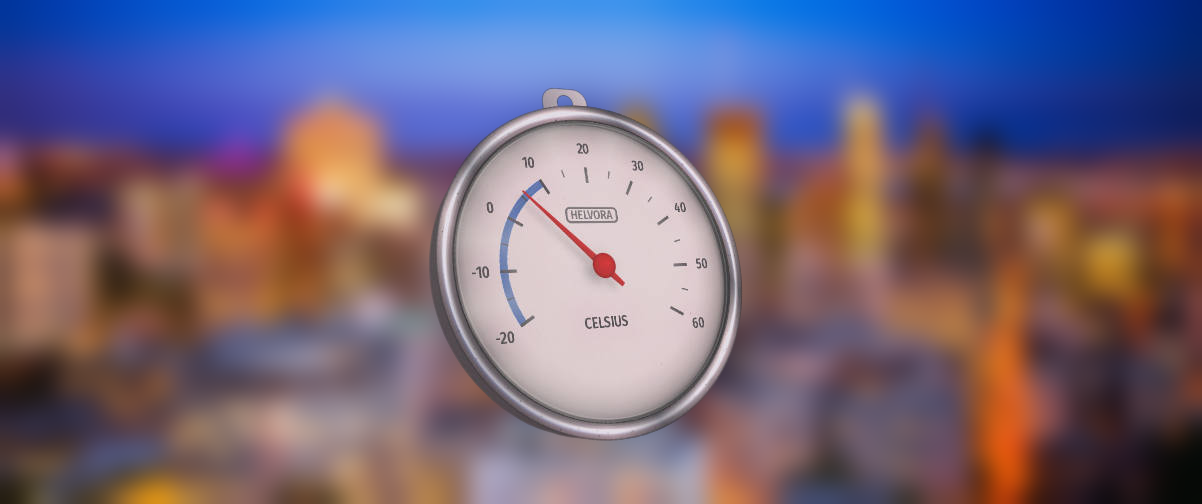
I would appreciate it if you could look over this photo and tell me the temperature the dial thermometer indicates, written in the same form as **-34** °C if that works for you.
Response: **5** °C
